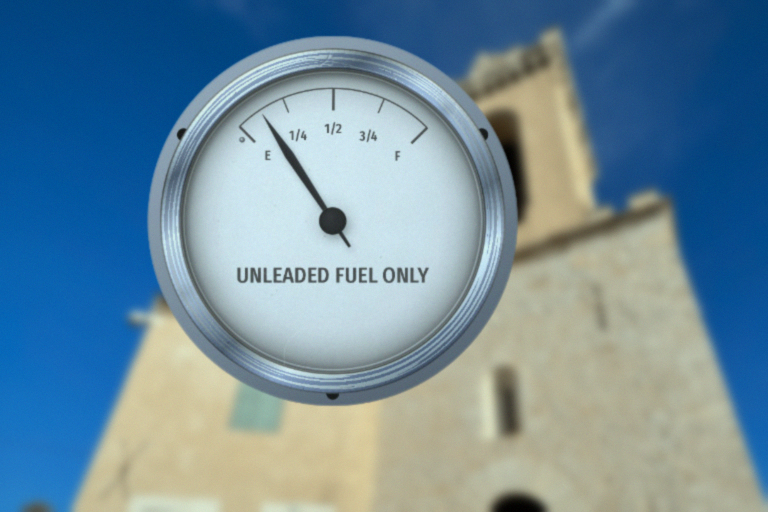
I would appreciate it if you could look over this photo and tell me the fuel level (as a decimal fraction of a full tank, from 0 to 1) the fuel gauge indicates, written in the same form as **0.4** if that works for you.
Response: **0.125**
